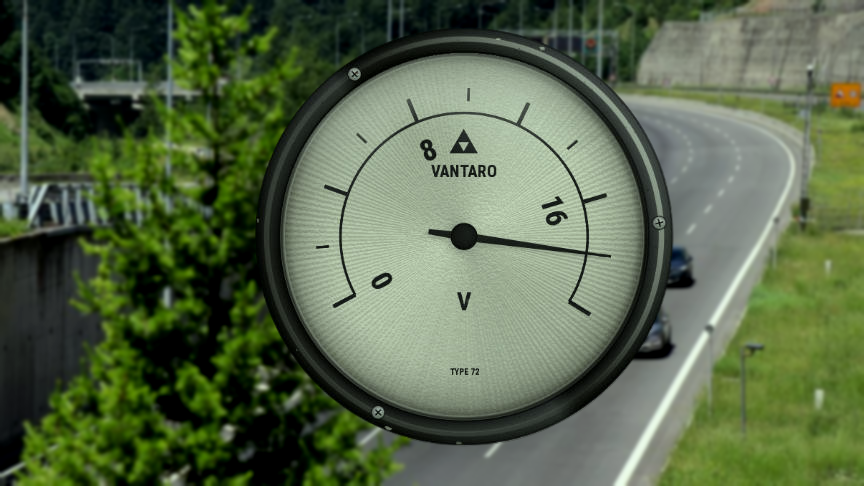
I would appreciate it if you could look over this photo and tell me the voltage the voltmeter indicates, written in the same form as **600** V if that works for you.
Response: **18** V
